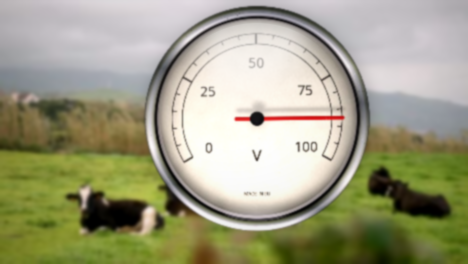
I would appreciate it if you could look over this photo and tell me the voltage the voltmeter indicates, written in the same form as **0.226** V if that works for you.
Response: **87.5** V
